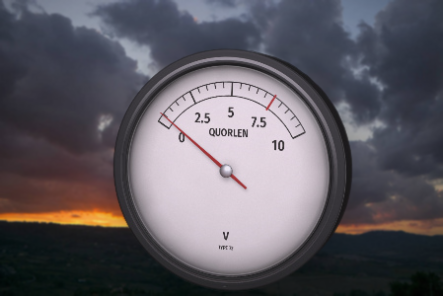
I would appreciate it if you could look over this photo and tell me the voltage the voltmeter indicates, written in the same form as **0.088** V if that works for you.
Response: **0.5** V
